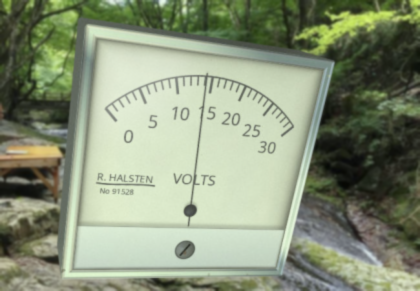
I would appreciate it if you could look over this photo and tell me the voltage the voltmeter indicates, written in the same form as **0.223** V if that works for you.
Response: **14** V
